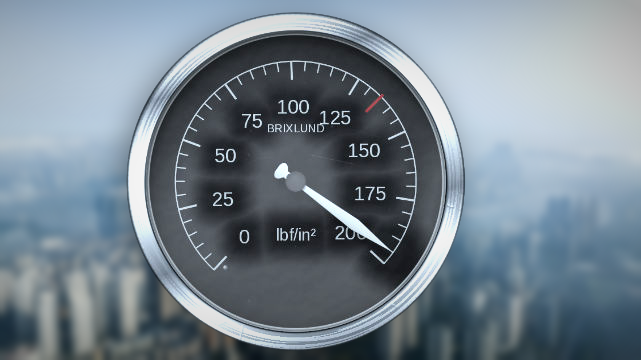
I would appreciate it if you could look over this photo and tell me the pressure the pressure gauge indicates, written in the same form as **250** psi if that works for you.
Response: **195** psi
